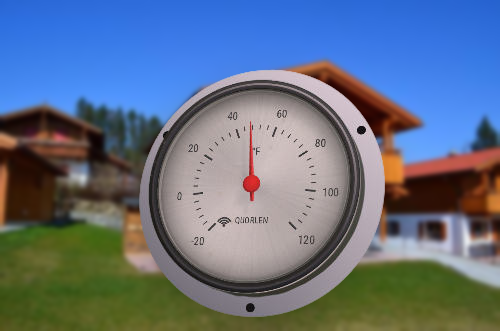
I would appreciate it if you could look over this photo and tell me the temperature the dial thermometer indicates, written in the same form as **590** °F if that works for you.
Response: **48** °F
